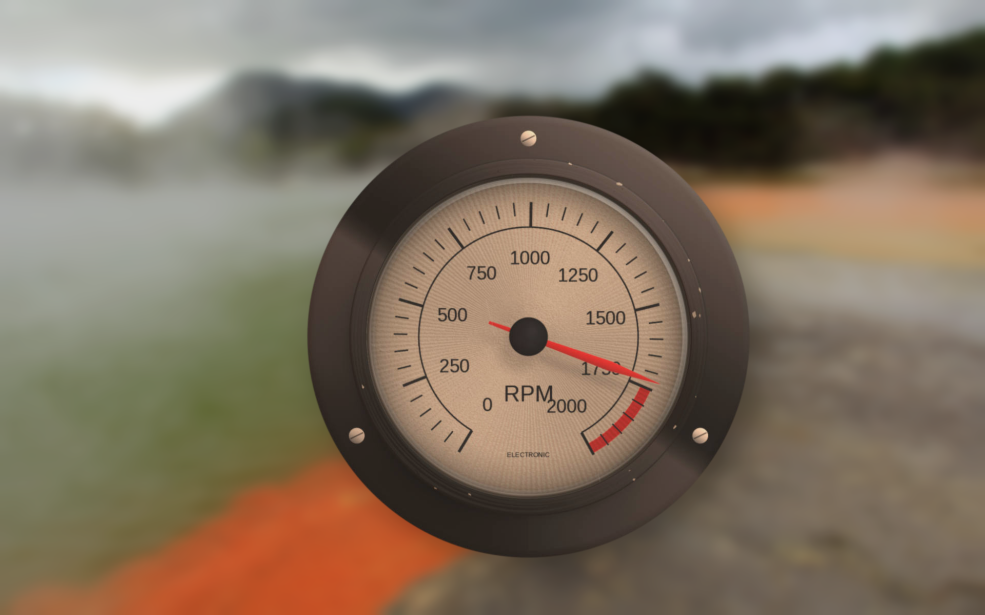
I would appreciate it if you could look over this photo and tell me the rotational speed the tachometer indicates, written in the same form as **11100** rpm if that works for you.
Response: **1725** rpm
